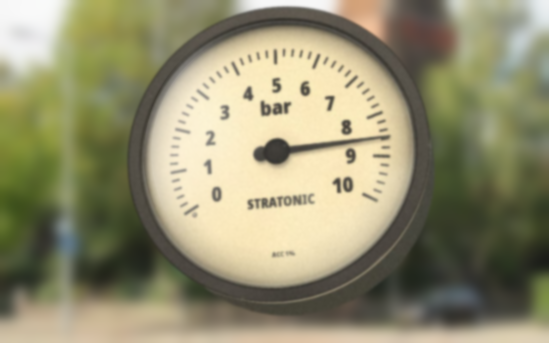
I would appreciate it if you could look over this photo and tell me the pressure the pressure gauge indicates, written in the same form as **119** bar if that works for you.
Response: **8.6** bar
